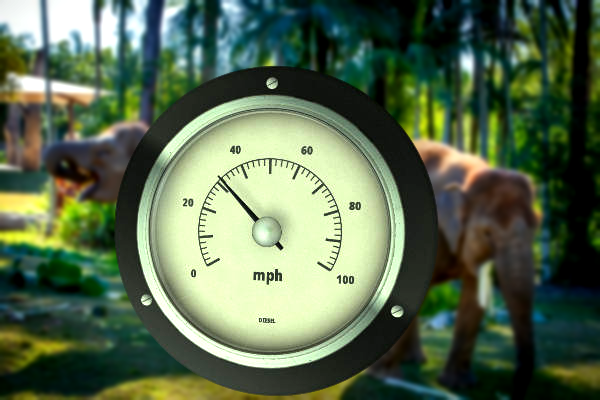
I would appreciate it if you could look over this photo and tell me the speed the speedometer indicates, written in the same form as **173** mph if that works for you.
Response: **32** mph
